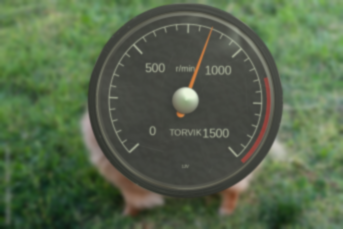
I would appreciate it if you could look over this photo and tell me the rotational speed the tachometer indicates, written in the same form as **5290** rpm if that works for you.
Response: **850** rpm
